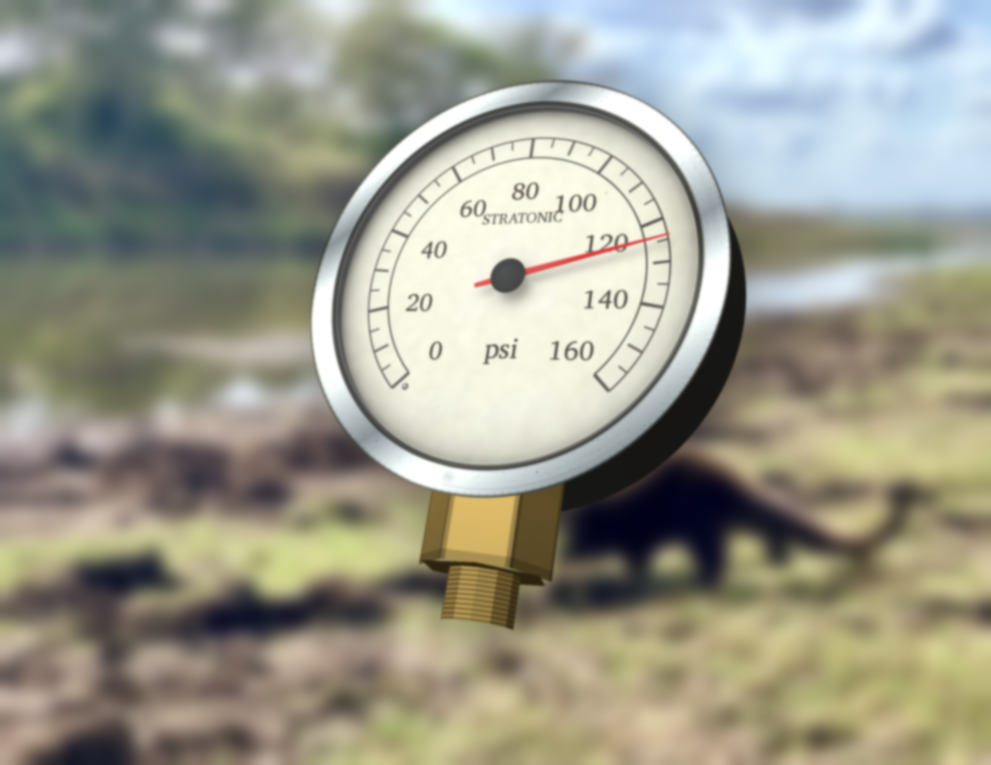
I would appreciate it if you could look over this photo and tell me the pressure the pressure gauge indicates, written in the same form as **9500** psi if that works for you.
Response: **125** psi
